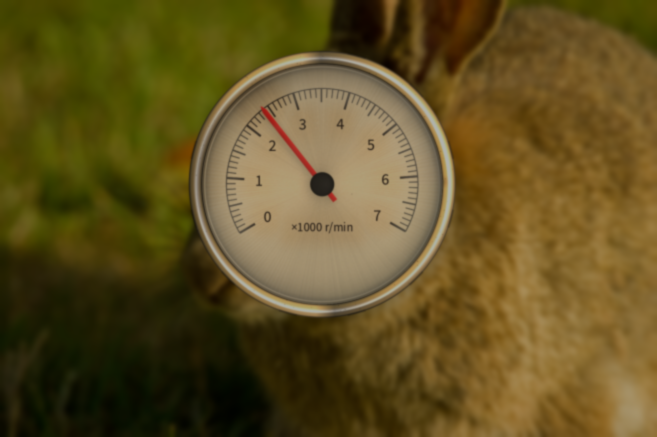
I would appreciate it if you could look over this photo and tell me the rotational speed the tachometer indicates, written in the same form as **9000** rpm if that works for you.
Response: **2400** rpm
